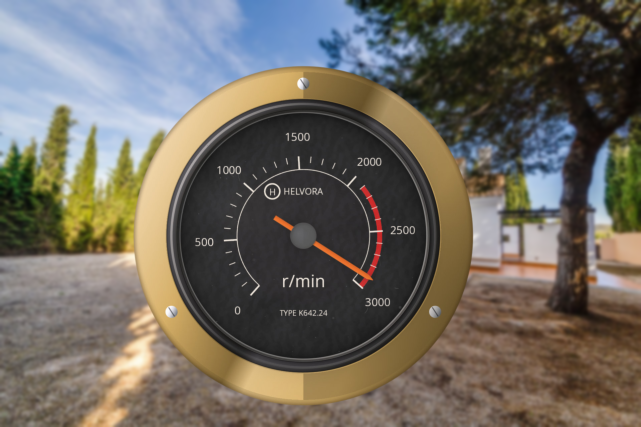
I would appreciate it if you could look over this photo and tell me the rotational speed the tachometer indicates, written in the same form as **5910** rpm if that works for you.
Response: **2900** rpm
